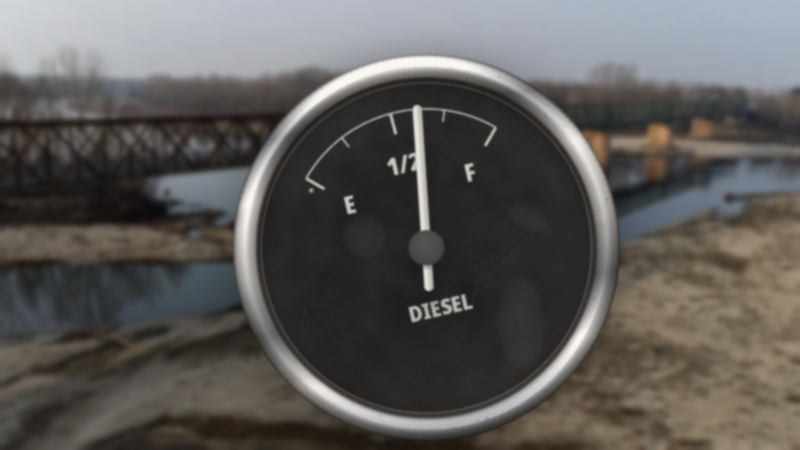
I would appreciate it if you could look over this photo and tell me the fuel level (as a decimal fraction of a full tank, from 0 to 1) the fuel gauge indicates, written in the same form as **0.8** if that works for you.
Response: **0.625**
